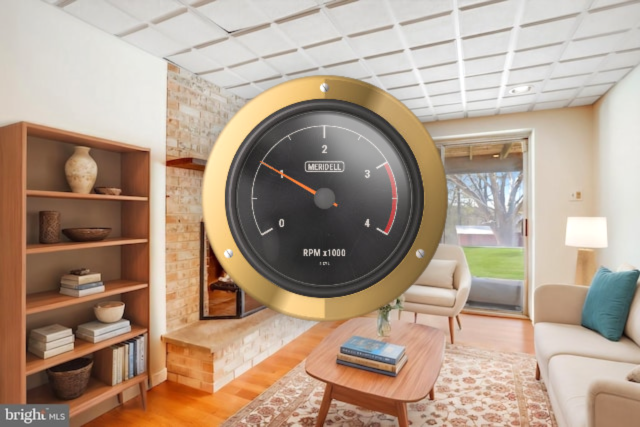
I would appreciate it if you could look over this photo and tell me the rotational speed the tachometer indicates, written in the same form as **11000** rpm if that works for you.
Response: **1000** rpm
